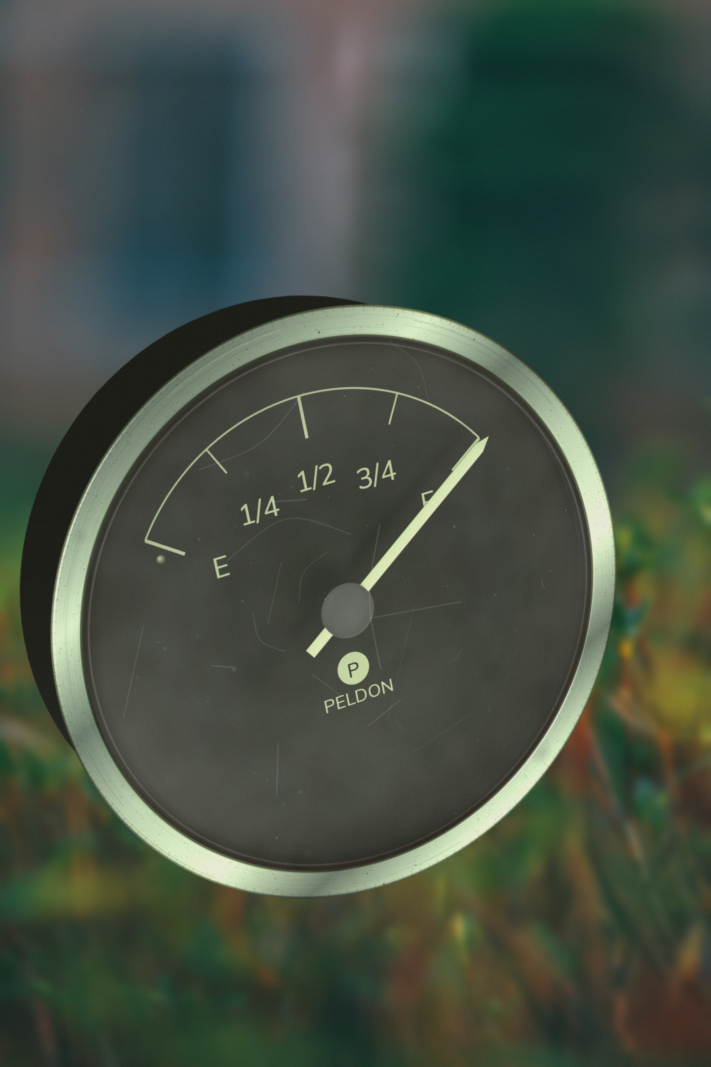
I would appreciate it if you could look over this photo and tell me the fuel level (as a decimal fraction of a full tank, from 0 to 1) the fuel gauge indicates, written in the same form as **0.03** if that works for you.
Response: **1**
